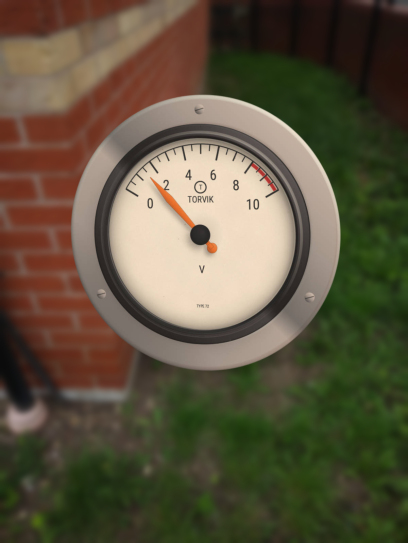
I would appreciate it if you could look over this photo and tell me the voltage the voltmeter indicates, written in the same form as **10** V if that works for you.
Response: **1.5** V
